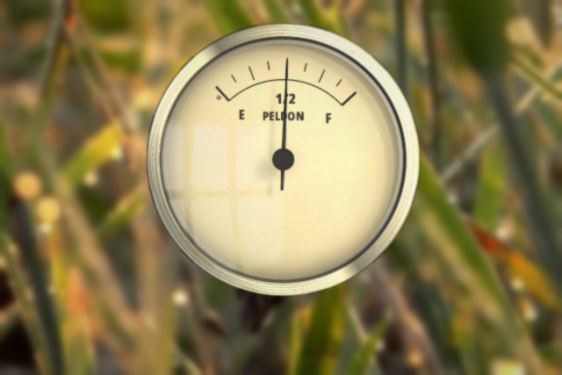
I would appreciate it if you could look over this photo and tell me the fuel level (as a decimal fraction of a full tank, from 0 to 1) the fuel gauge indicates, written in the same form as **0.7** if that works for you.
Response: **0.5**
